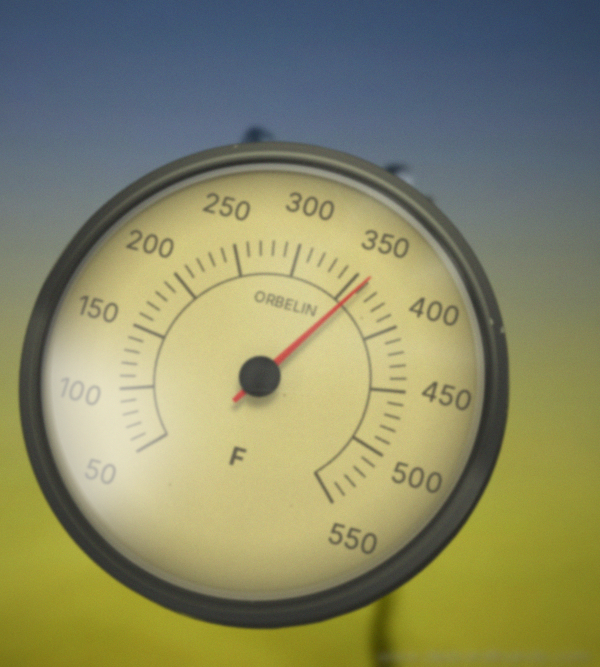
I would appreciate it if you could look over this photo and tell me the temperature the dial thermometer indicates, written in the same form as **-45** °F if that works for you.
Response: **360** °F
